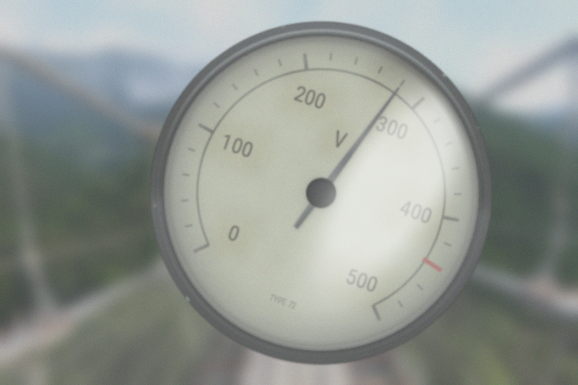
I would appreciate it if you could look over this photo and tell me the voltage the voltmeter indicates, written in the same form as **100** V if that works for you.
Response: **280** V
